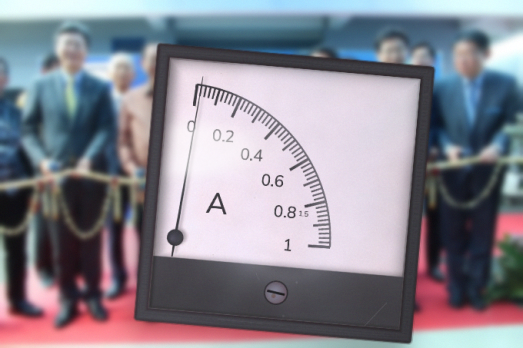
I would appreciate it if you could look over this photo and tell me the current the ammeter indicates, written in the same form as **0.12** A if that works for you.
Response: **0.02** A
